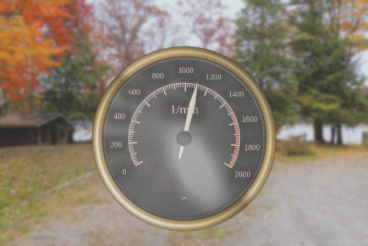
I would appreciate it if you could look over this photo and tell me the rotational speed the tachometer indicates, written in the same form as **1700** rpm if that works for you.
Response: **1100** rpm
